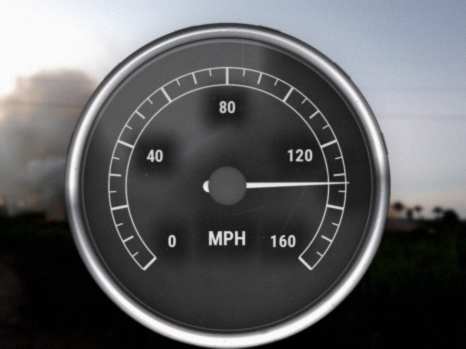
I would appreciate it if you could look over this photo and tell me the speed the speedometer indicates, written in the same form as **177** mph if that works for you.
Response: **132.5** mph
